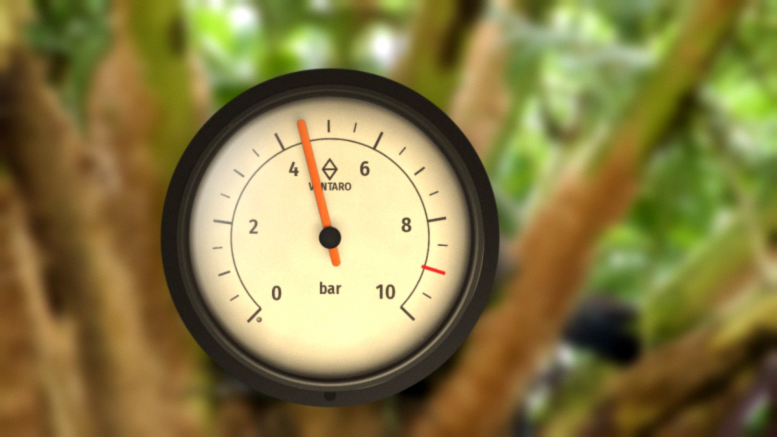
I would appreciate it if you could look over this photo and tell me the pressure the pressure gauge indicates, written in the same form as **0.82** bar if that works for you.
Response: **4.5** bar
